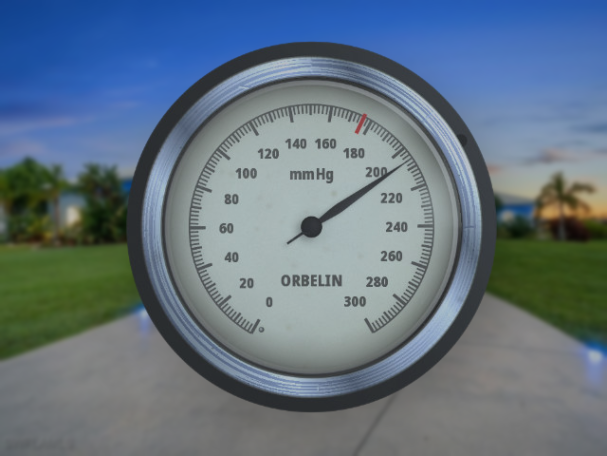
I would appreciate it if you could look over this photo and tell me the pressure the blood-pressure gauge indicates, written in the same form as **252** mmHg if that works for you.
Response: **206** mmHg
